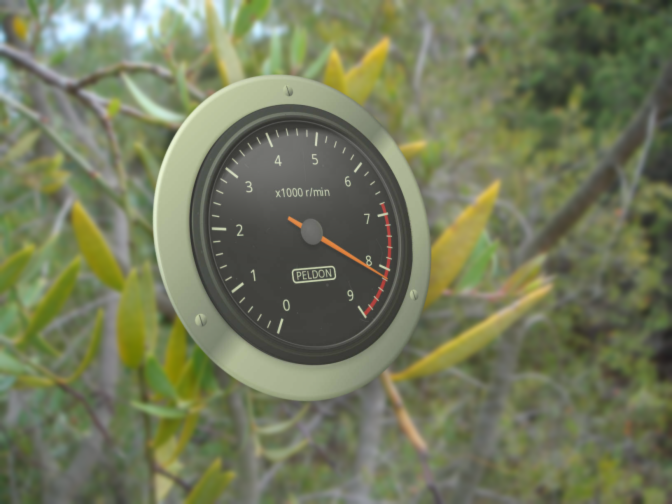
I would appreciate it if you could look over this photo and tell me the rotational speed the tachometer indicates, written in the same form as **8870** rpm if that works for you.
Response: **8200** rpm
